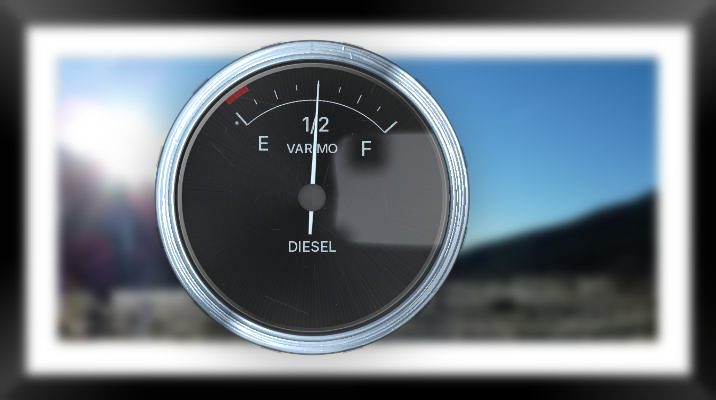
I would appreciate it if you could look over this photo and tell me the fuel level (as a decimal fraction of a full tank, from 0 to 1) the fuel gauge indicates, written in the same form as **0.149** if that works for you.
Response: **0.5**
